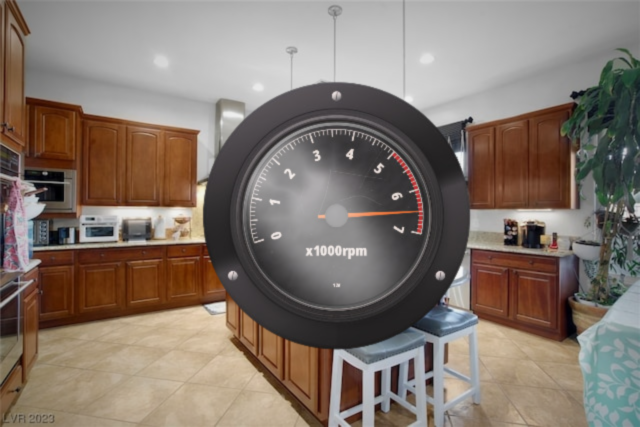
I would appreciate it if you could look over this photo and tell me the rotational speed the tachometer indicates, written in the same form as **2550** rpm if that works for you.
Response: **6500** rpm
